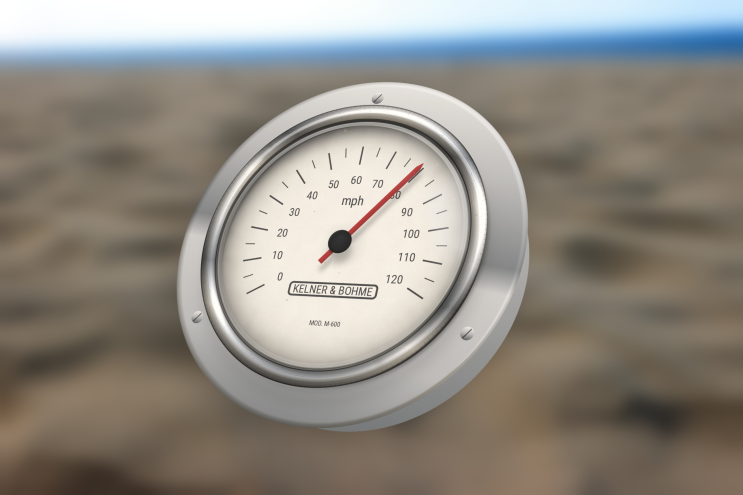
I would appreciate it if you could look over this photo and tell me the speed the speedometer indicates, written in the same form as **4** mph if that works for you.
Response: **80** mph
